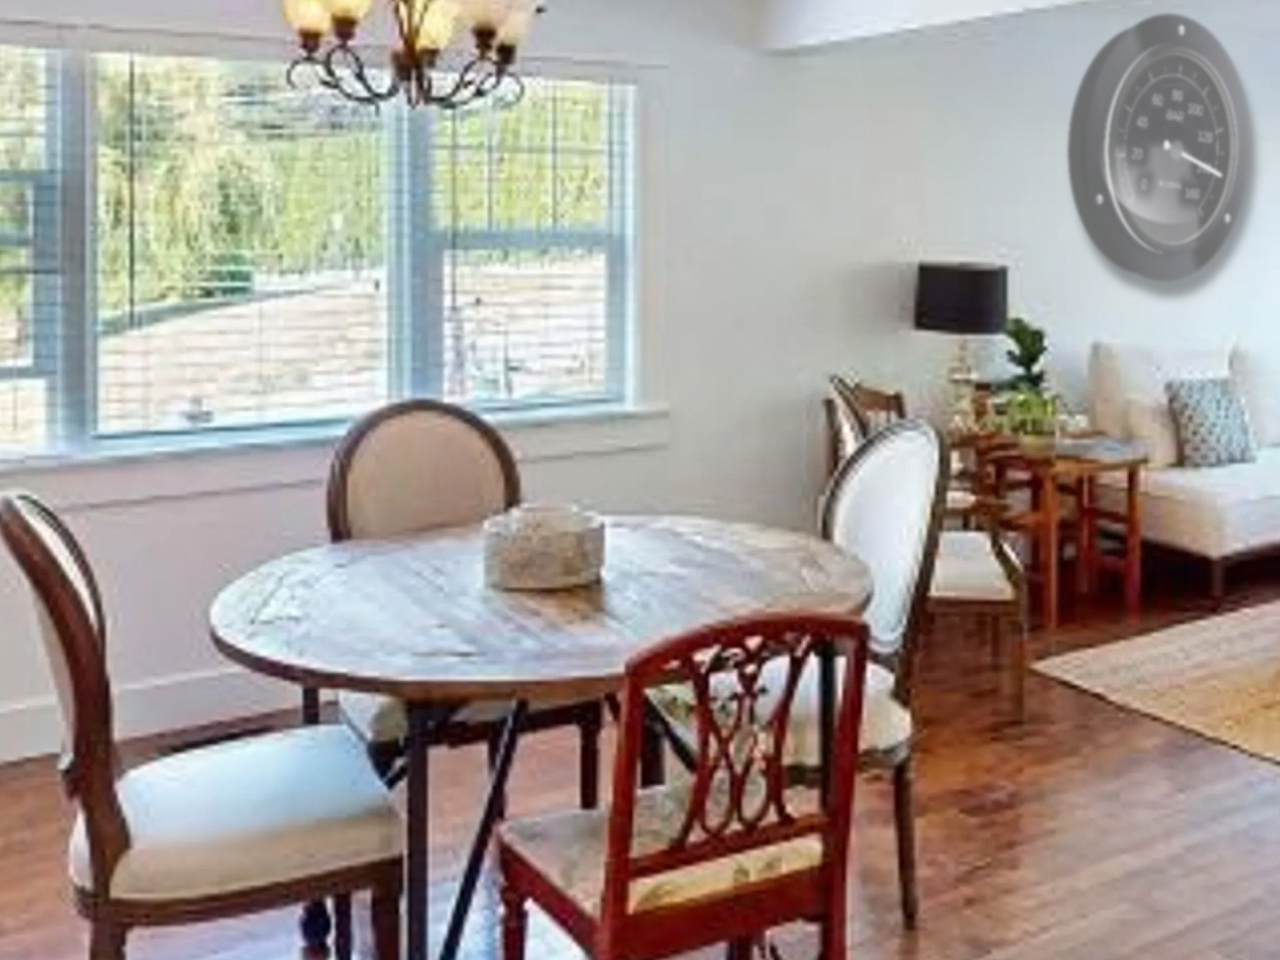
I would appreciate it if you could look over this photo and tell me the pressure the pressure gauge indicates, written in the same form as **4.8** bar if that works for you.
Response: **140** bar
